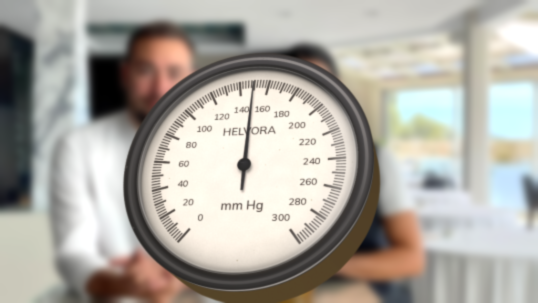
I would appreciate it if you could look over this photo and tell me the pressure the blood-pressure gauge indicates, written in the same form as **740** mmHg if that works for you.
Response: **150** mmHg
